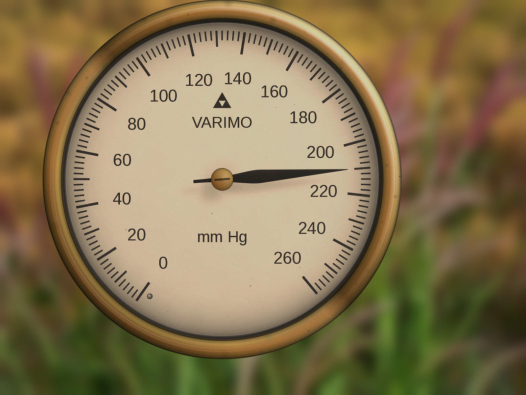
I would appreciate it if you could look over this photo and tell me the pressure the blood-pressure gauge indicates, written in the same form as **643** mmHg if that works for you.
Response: **210** mmHg
